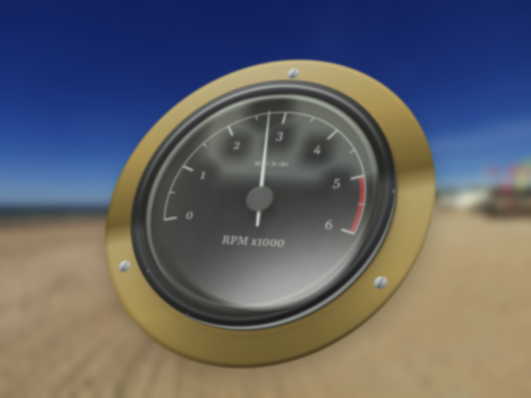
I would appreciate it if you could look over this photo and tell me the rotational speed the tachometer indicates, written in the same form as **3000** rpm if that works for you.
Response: **2750** rpm
